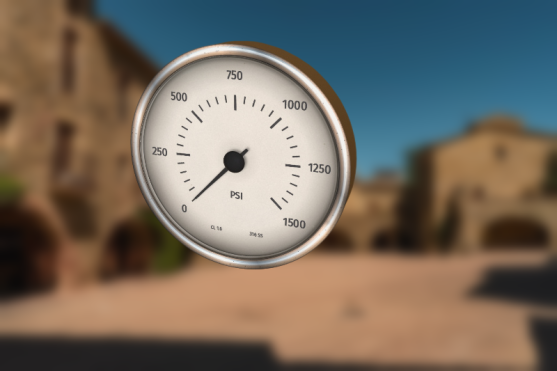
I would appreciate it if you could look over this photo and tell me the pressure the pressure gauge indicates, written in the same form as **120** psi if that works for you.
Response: **0** psi
